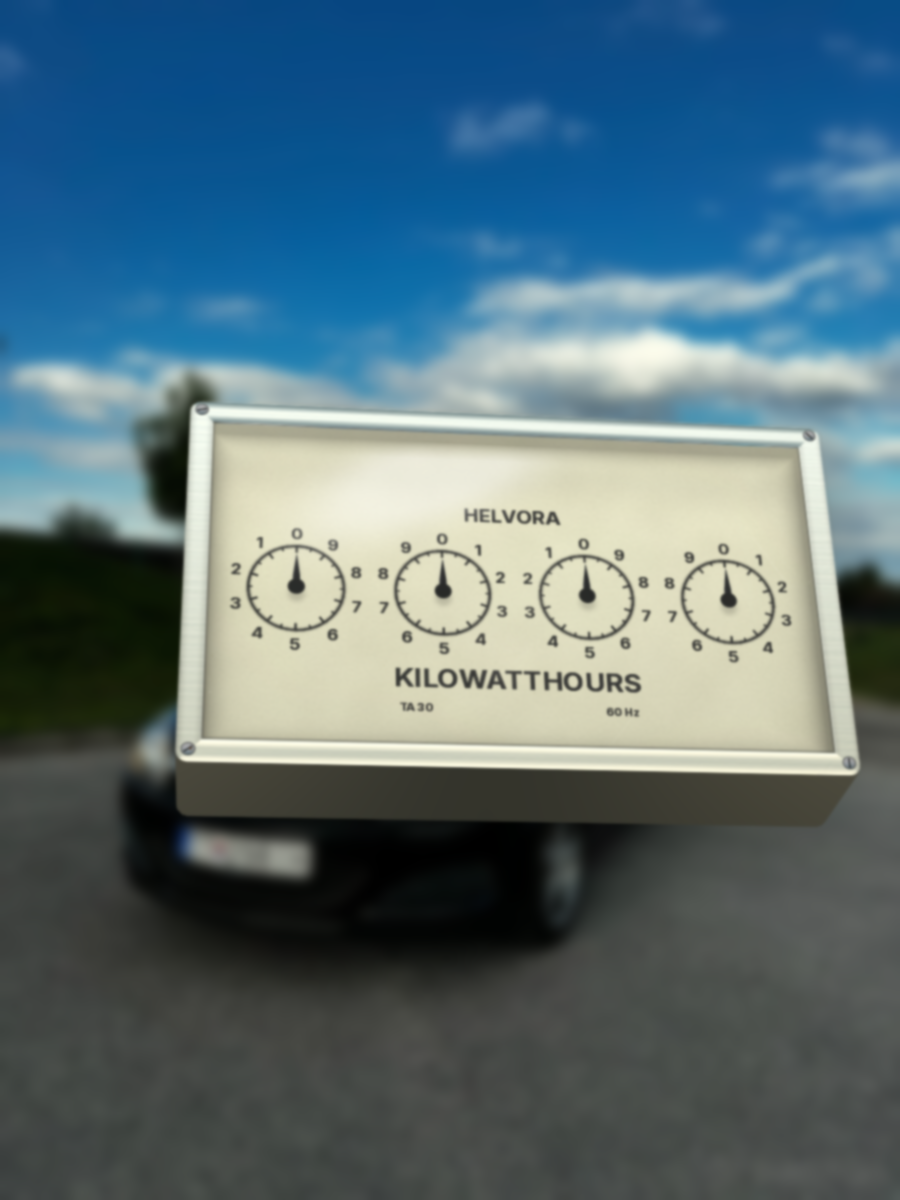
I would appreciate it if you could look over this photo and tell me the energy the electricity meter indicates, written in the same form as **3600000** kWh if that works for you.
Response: **0** kWh
